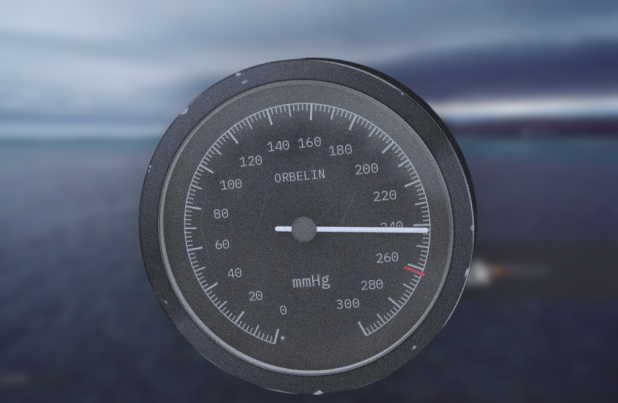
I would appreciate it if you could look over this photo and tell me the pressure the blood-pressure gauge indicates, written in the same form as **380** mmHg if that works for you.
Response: **242** mmHg
